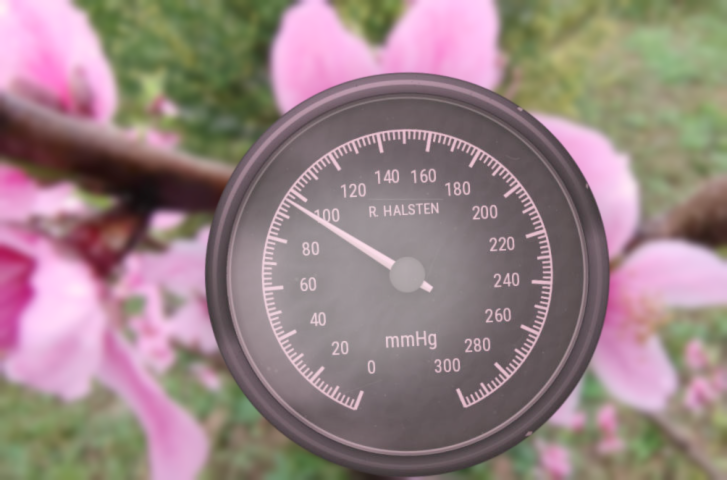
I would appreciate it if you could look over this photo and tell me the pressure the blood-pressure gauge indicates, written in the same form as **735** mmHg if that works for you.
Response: **96** mmHg
